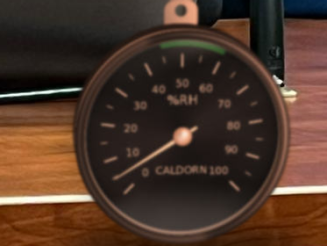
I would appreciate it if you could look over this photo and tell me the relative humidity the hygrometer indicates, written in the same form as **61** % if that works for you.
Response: **5** %
